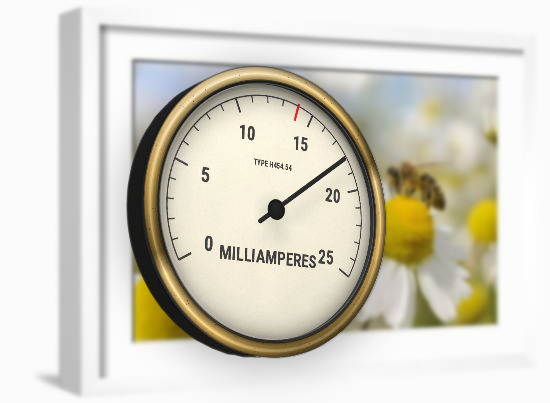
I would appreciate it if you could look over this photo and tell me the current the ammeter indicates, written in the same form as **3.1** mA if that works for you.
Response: **18** mA
